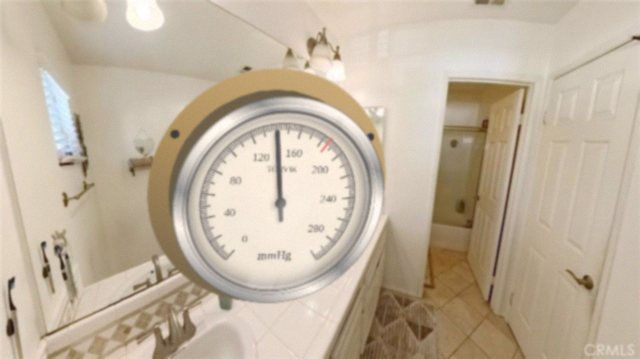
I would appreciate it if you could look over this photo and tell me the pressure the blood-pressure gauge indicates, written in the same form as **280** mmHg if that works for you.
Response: **140** mmHg
